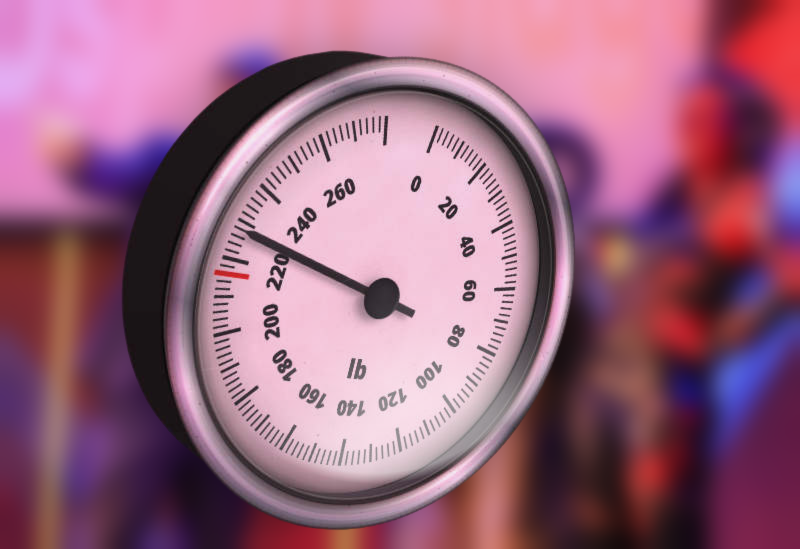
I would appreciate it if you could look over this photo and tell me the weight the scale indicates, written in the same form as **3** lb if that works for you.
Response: **228** lb
